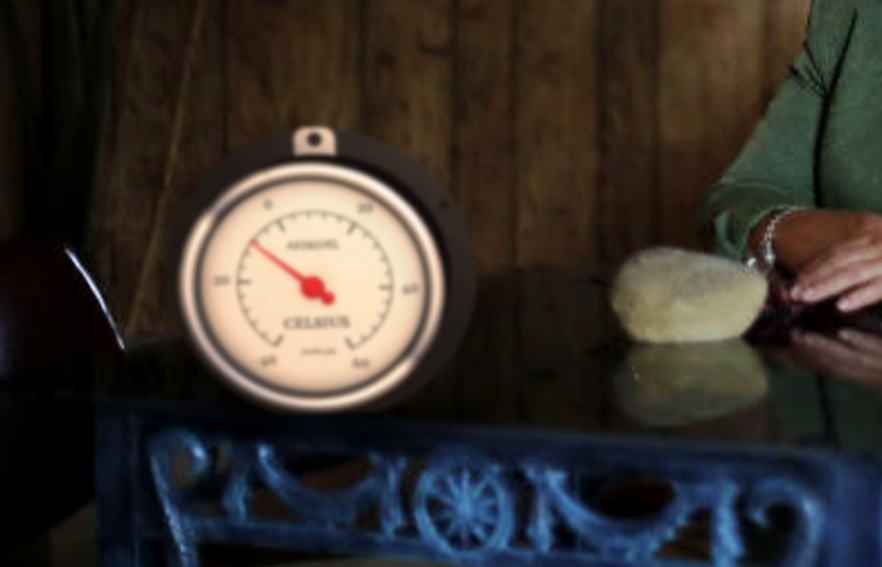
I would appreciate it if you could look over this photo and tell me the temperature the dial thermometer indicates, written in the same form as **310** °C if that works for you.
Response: **-8** °C
